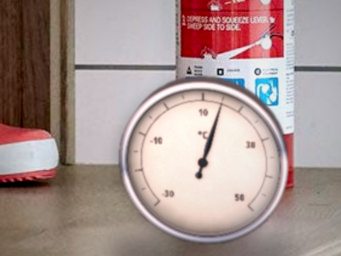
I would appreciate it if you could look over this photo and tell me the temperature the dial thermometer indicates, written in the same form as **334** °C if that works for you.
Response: **15** °C
